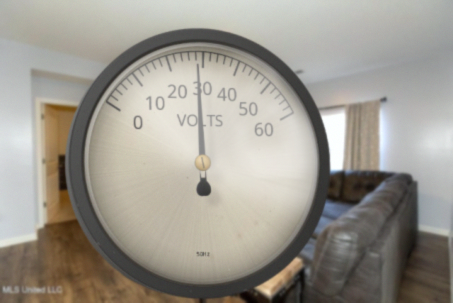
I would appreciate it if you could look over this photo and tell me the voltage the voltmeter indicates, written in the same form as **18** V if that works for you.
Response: **28** V
